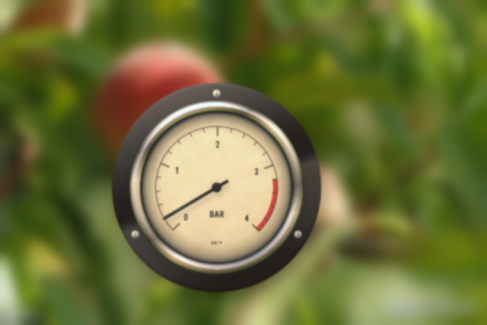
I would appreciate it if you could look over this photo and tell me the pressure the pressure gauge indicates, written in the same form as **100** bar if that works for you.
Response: **0.2** bar
